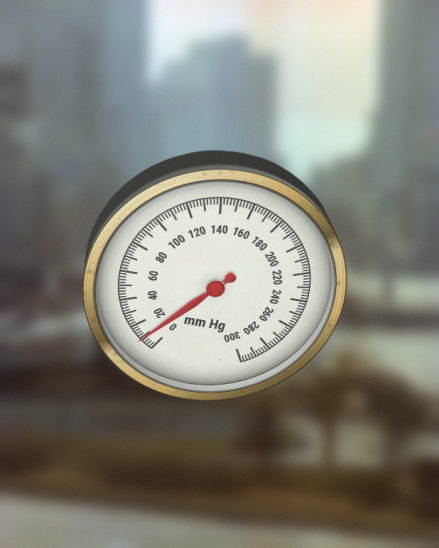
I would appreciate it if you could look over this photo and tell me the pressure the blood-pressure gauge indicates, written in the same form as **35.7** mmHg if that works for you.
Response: **10** mmHg
